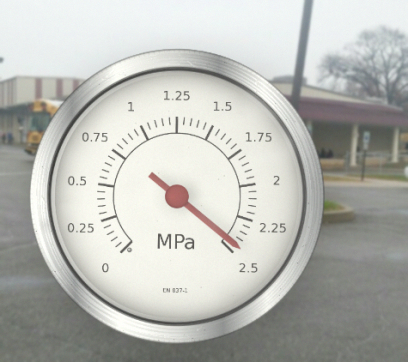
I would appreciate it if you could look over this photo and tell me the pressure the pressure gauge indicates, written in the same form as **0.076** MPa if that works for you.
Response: **2.45** MPa
